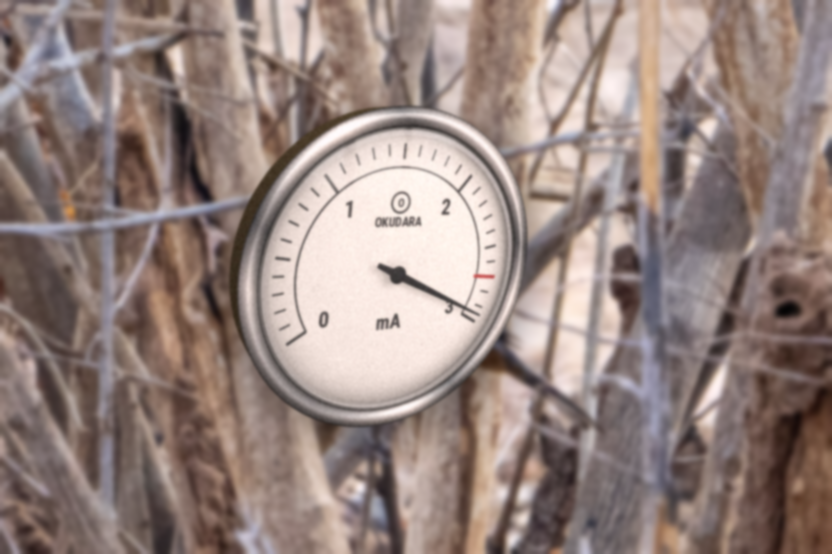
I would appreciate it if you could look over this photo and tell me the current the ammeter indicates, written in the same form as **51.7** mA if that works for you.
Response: **2.95** mA
